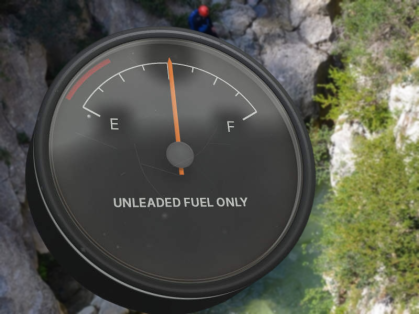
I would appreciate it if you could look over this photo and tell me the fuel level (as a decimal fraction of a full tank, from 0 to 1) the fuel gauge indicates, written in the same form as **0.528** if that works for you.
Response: **0.5**
